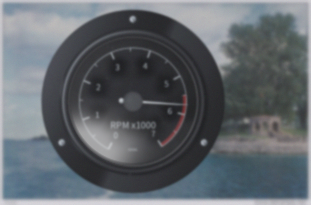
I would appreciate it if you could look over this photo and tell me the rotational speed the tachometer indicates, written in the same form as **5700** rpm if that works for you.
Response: **5750** rpm
